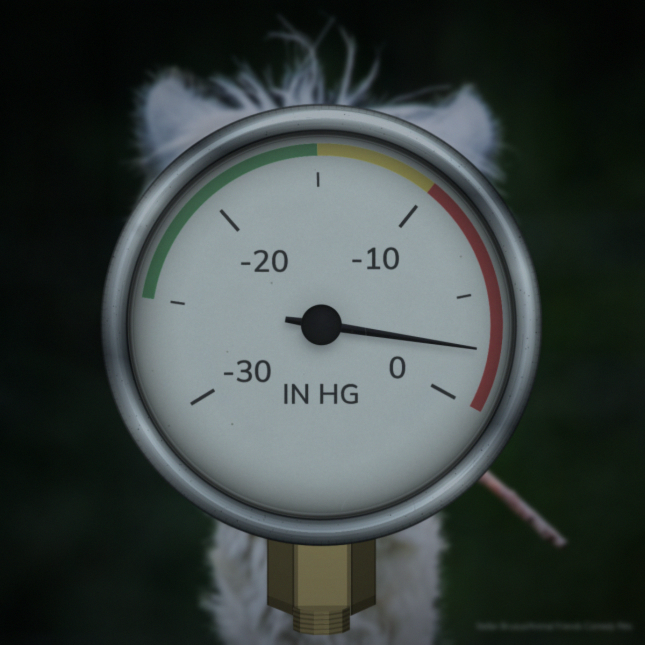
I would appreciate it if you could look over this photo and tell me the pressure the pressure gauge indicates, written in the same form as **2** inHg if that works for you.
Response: **-2.5** inHg
